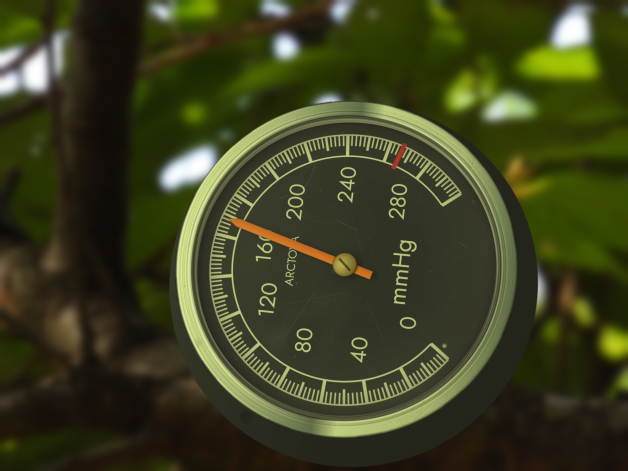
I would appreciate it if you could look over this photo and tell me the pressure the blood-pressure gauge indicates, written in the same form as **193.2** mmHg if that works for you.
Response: **168** mmHg
